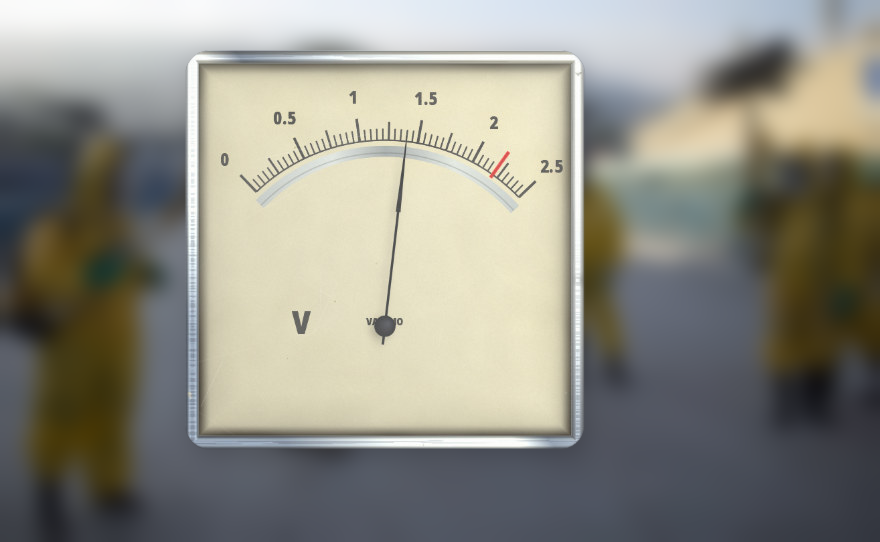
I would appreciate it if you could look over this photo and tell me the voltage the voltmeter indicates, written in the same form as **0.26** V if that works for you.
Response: **1.4** V
